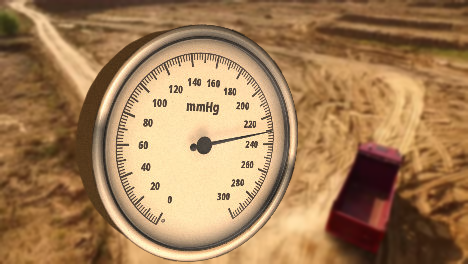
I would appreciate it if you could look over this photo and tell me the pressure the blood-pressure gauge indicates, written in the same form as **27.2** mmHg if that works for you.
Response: **230** mmHg
